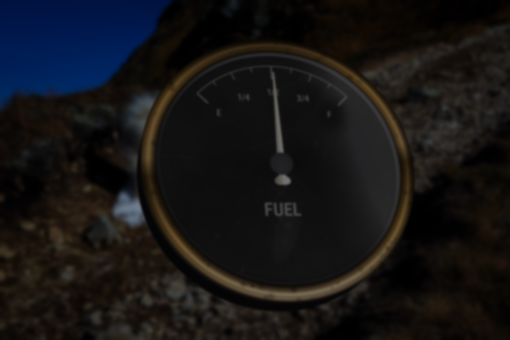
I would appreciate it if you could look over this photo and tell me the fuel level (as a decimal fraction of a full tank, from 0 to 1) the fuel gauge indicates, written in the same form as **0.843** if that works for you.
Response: **0.5**
